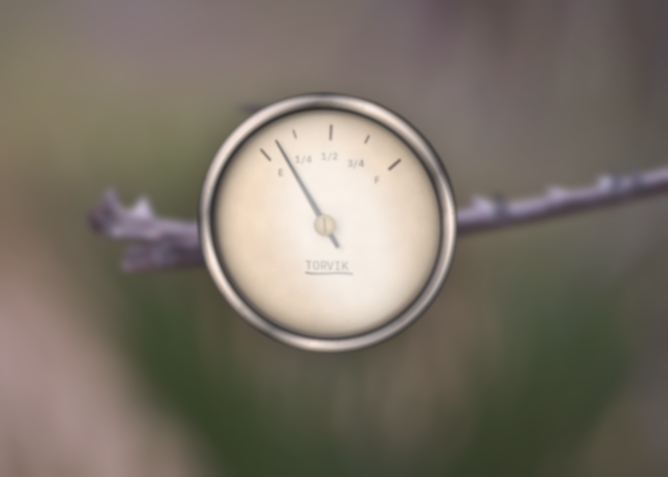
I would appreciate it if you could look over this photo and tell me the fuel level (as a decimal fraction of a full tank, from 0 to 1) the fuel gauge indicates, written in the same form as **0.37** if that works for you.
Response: **0.125**
